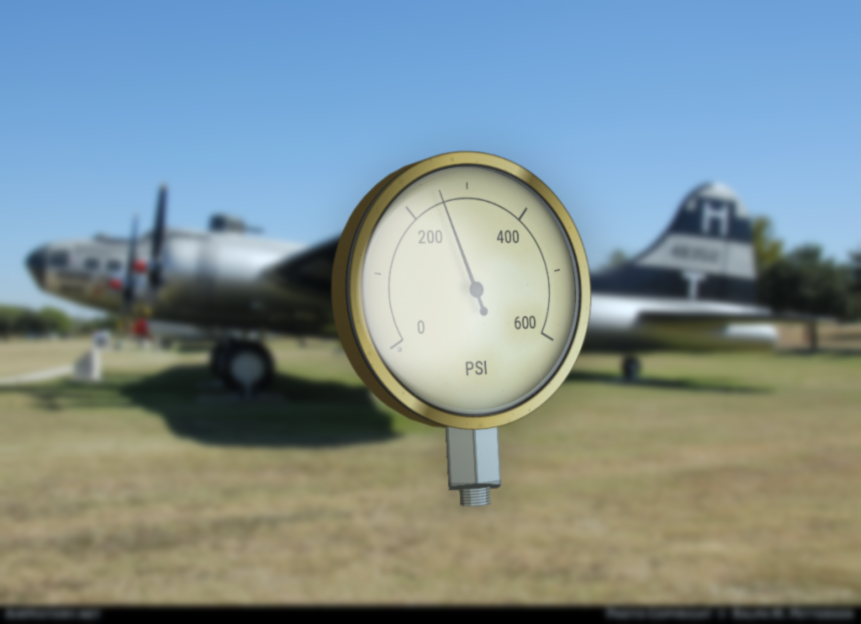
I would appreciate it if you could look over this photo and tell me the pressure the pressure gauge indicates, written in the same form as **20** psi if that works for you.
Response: **250** psi
